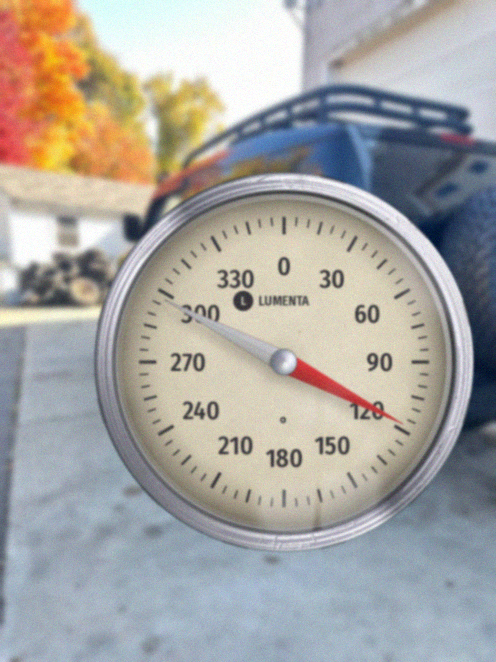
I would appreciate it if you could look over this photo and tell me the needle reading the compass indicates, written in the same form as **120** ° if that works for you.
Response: **117.5** °
